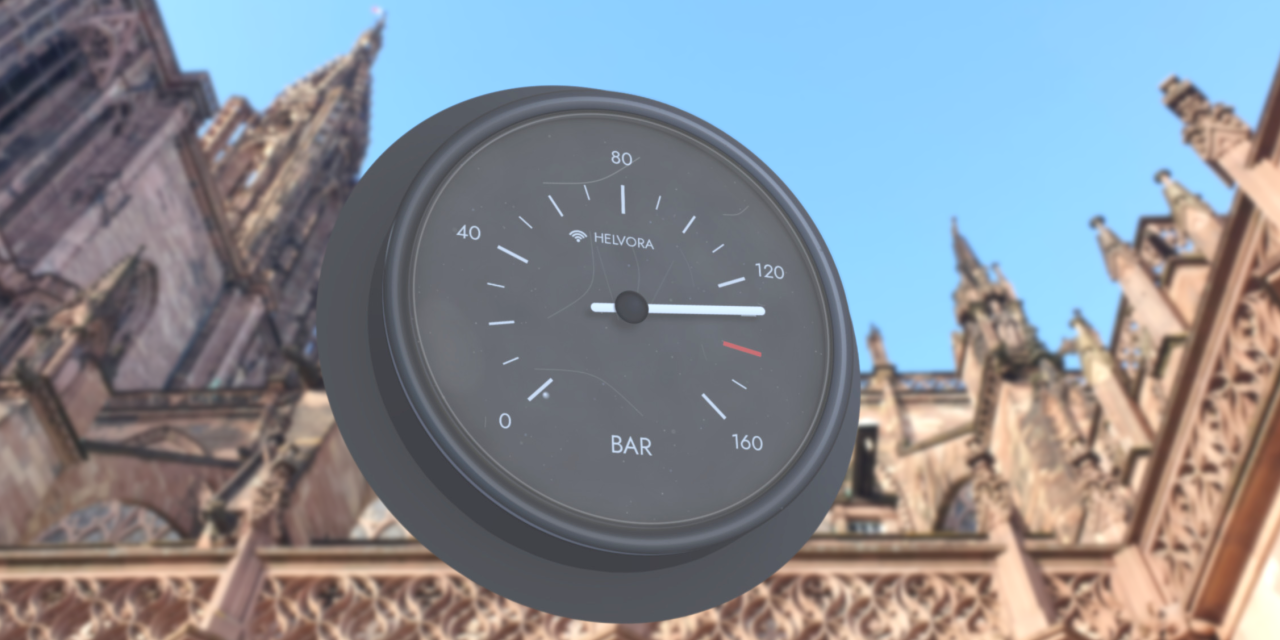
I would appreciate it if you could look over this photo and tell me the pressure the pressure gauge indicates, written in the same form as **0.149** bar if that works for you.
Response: **130** bar
